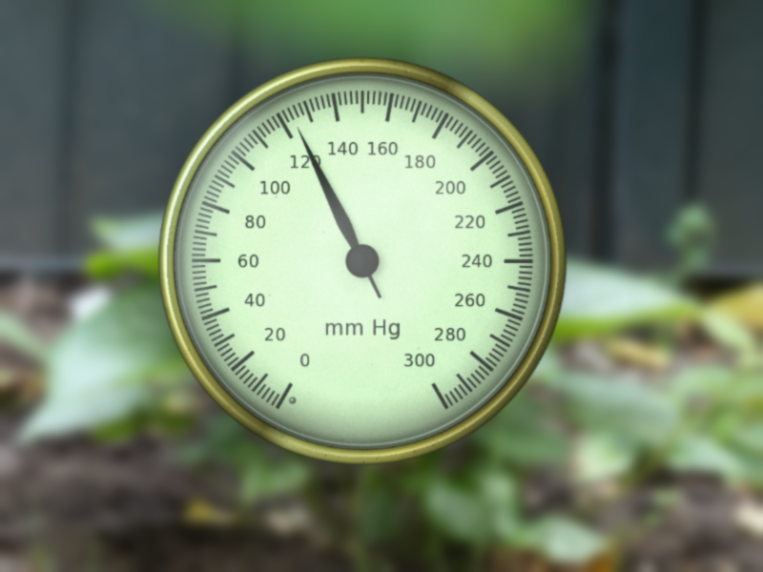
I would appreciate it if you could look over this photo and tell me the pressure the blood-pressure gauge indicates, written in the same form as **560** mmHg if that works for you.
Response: **124** mmHg
